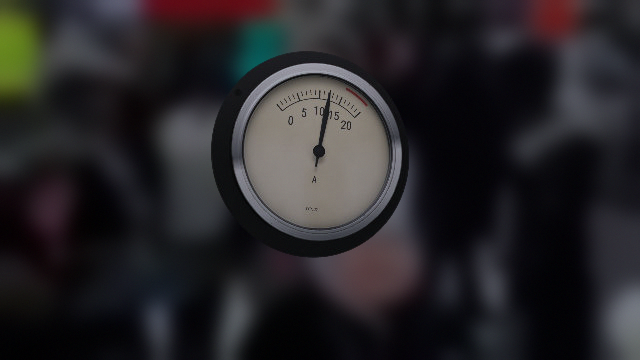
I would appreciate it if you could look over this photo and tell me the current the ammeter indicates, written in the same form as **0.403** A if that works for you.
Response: **12** A
